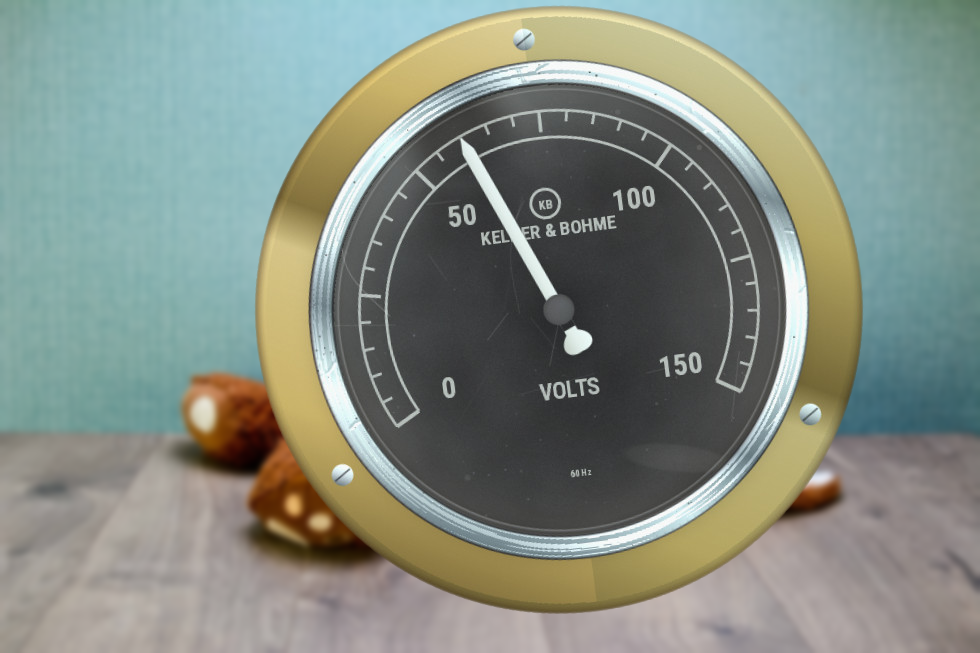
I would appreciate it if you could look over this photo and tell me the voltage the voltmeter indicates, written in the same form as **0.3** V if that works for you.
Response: **60** V
